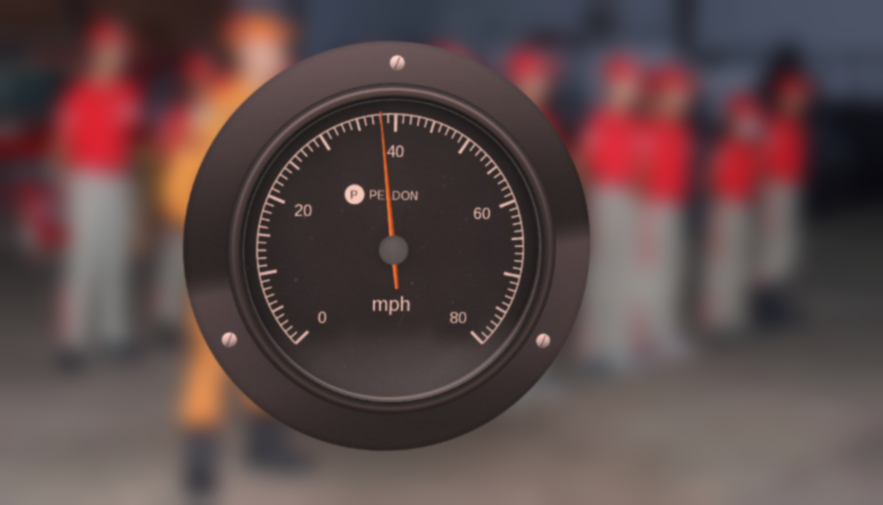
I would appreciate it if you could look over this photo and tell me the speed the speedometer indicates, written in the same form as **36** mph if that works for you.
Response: **38** mph
